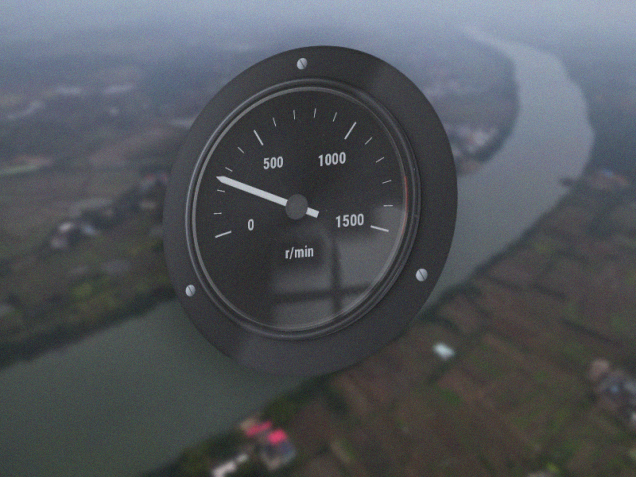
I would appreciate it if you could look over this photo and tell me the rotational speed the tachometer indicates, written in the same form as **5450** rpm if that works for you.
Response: **250** rpm
